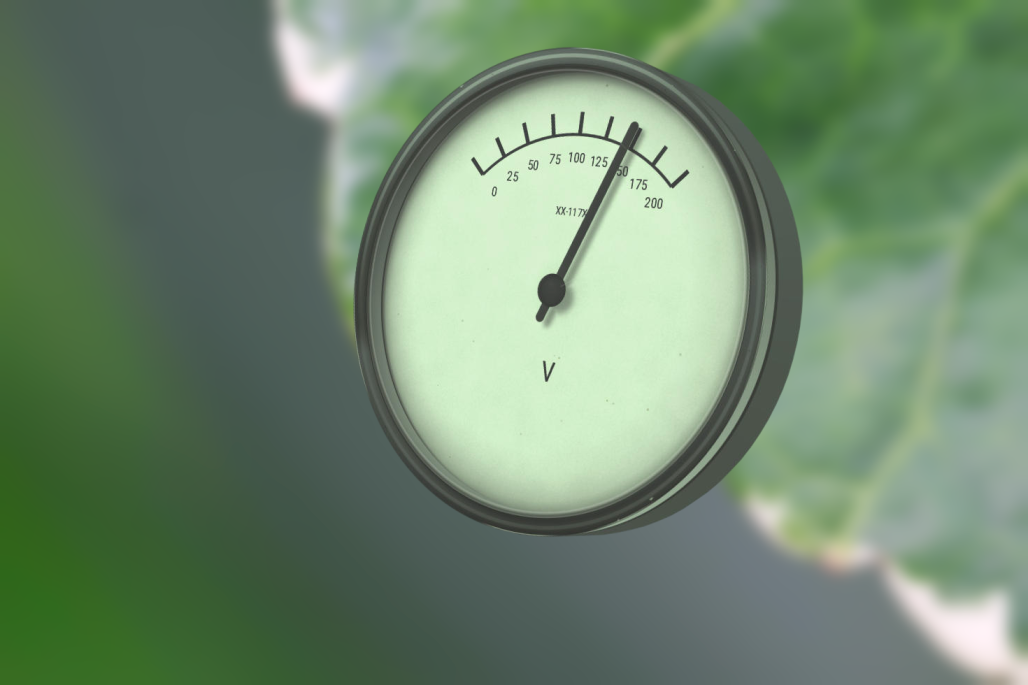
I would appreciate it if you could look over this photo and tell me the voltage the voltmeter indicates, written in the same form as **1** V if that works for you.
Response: **150** V
